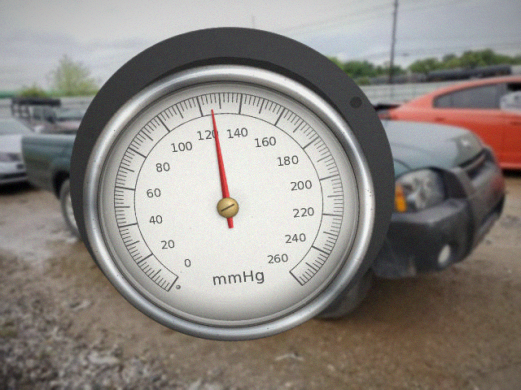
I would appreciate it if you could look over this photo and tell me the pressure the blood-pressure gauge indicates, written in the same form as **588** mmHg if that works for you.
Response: **126** mmHg
